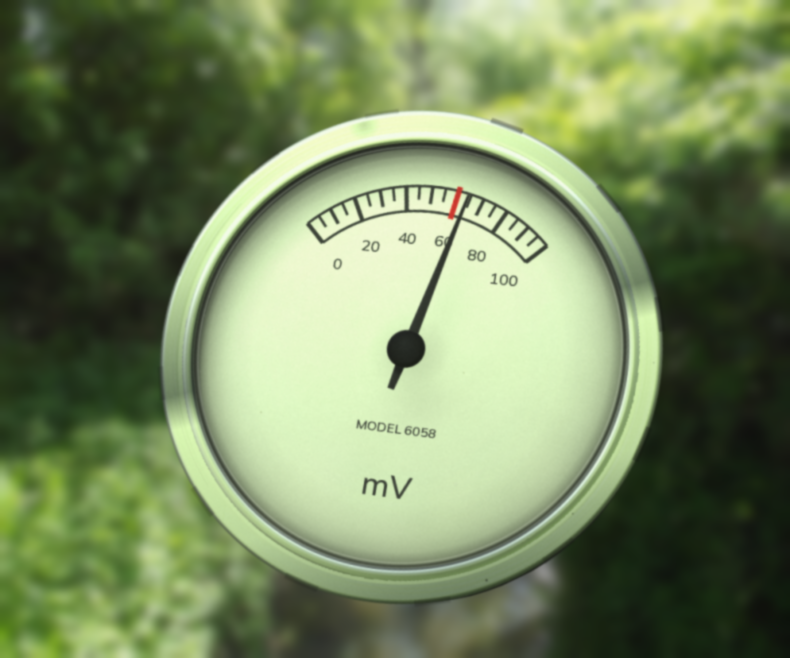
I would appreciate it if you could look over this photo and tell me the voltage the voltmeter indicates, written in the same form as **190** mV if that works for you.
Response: **65** mV
